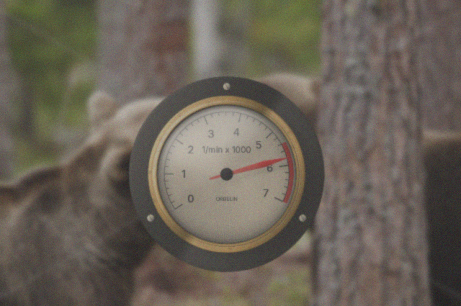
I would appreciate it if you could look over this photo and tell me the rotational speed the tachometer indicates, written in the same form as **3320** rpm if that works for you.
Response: **5800** rpm
